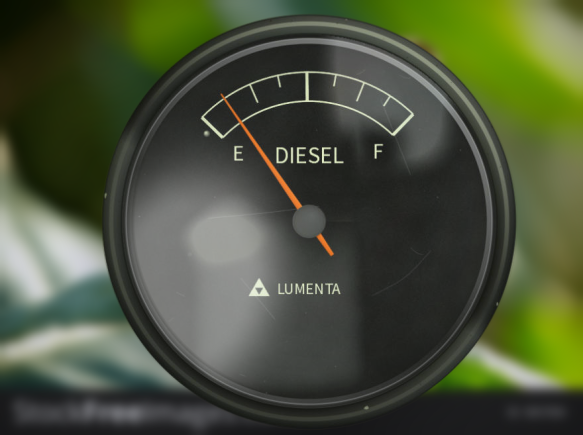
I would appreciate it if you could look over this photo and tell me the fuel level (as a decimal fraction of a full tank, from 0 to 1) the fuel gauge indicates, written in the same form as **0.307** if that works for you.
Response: **0.125**
